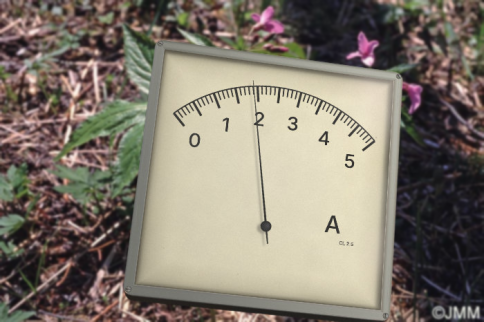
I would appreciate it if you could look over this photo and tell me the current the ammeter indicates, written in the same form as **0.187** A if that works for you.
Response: **1.9** A
